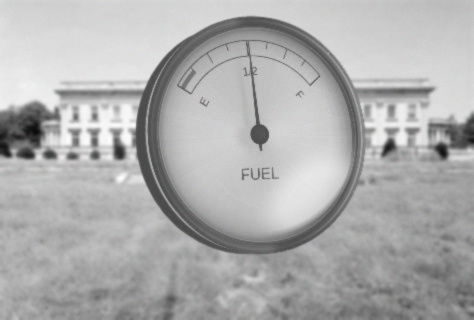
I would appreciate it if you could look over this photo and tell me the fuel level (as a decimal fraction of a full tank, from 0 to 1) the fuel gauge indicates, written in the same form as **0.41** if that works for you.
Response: **0.5**
